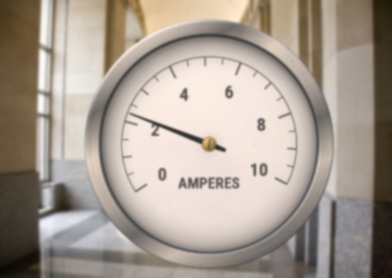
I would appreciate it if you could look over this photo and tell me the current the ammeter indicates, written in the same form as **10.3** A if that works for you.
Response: **2.25** A
